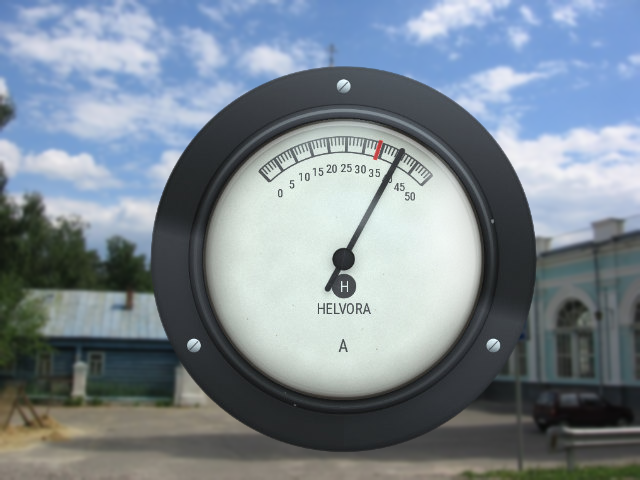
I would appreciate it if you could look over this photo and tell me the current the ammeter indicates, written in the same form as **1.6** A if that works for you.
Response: **40** A
